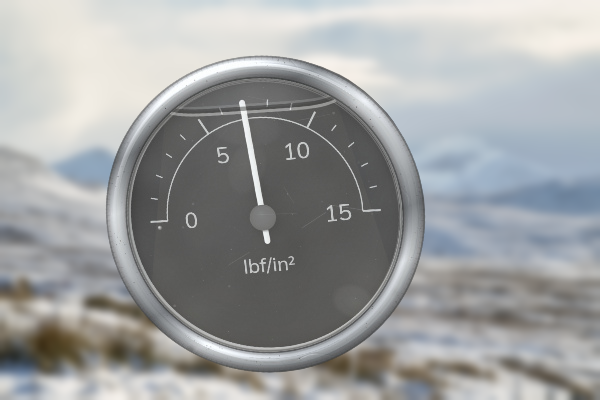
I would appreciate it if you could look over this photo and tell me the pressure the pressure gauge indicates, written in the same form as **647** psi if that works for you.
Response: **7** psi
